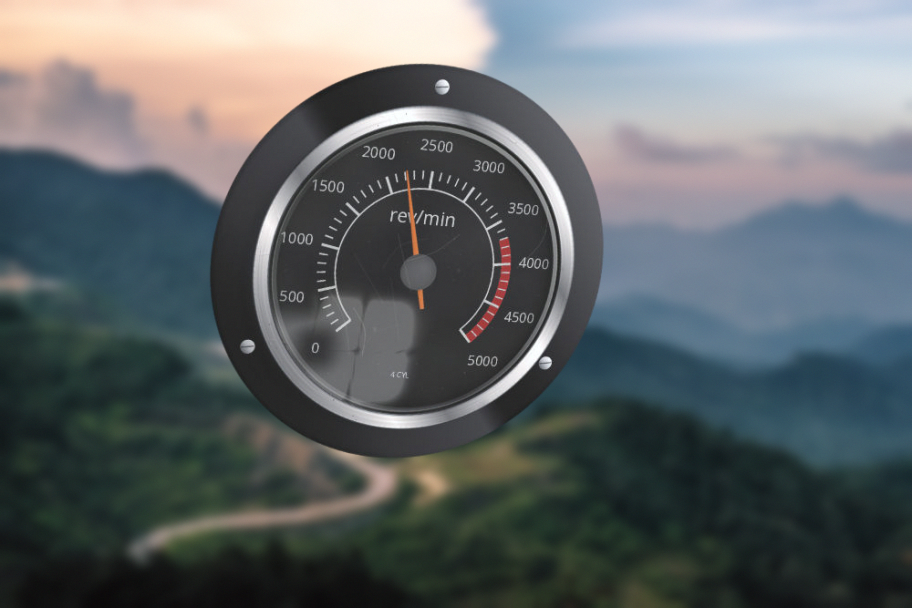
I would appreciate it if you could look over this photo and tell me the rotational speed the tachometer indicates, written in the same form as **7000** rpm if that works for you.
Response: **2200** rpm
